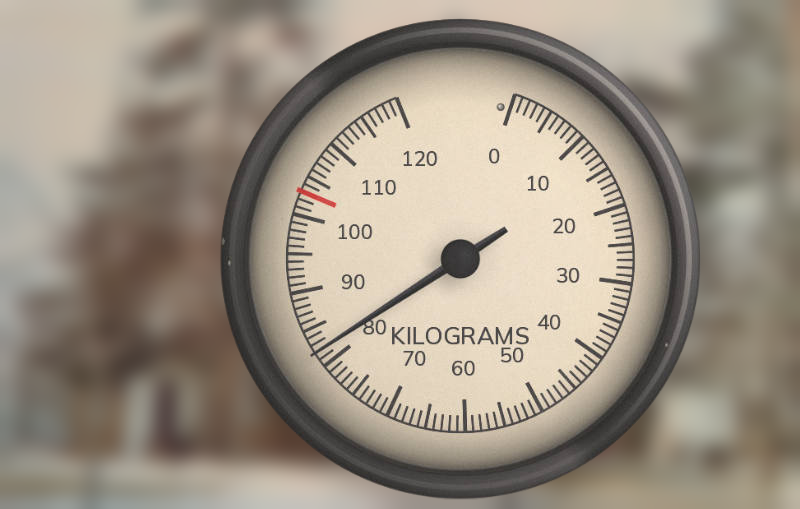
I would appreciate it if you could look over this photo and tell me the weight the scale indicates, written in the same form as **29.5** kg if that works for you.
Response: **82** kg
